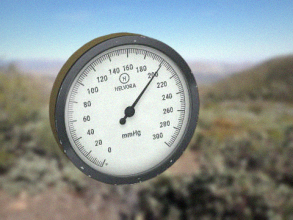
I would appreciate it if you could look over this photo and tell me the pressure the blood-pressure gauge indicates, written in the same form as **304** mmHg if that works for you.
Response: **200** mmHg
